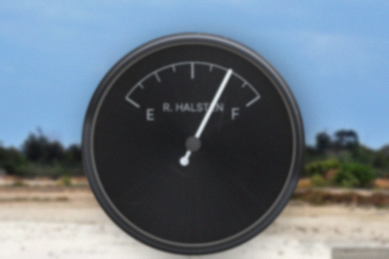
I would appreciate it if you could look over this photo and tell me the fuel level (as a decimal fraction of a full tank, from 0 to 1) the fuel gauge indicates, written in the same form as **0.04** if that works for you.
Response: **0.75**
